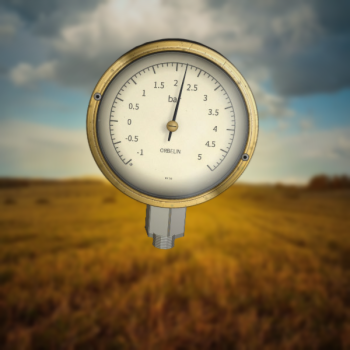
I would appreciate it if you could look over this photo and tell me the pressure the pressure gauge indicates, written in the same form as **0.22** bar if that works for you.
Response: **2.2** bar
